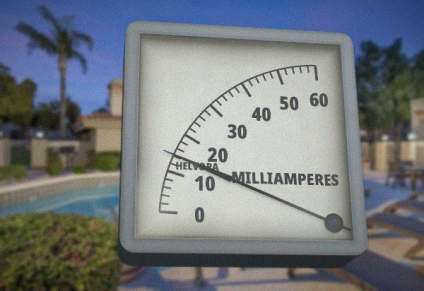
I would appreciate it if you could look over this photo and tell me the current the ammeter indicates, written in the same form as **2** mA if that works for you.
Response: **14** mA
